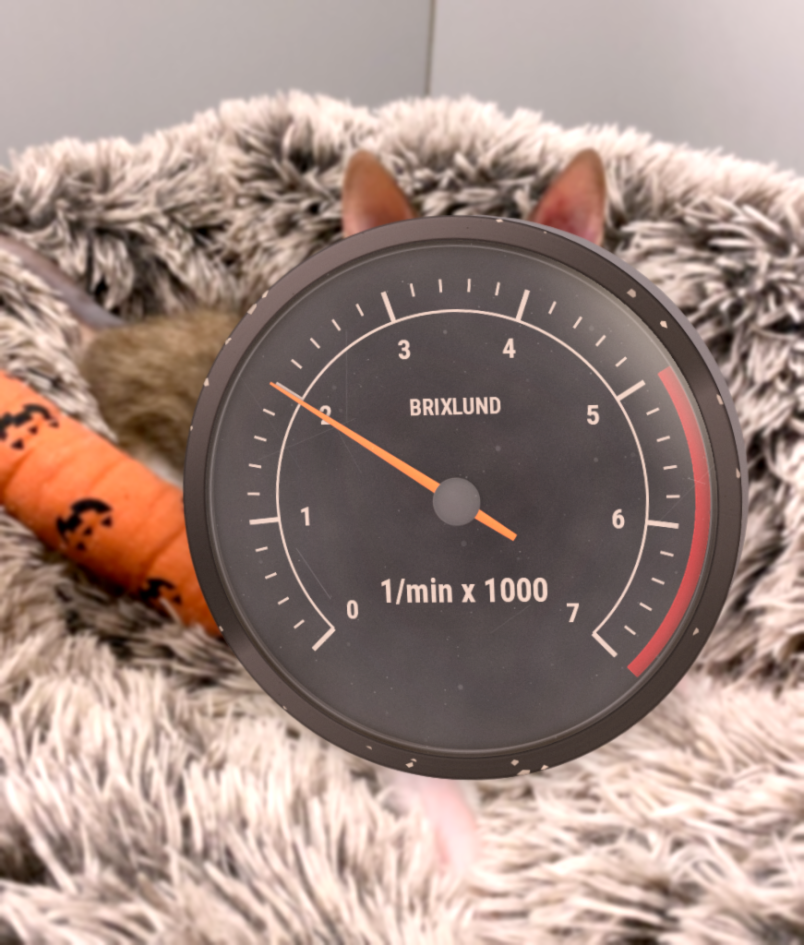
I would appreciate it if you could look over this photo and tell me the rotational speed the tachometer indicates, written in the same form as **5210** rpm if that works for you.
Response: **2000** rpm
